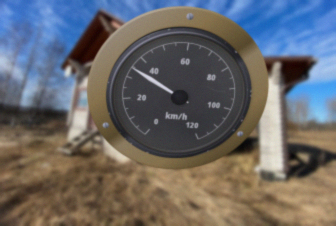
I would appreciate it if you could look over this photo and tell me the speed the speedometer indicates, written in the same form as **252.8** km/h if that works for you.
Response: **35** km/h
